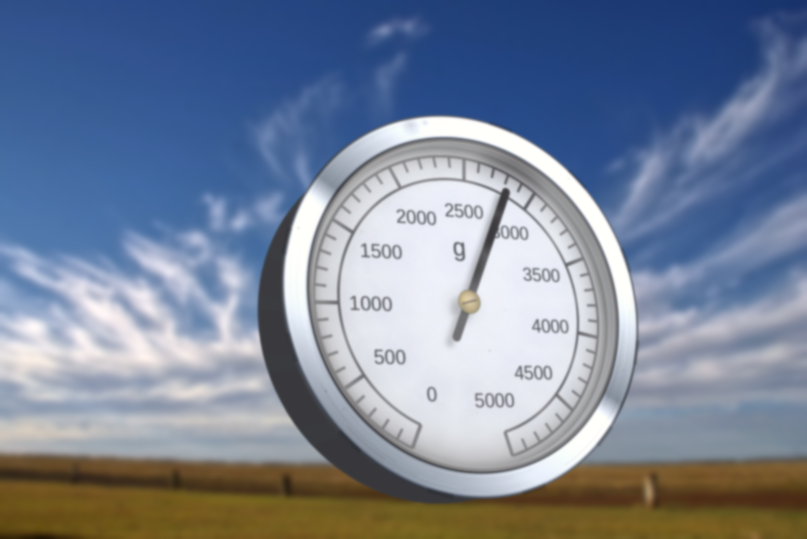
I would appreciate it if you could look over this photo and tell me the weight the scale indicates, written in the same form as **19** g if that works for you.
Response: **2800** g
